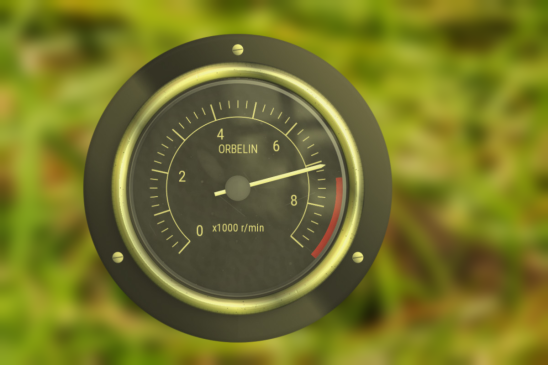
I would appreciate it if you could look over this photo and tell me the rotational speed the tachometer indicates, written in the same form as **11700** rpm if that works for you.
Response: **7100** rpm
